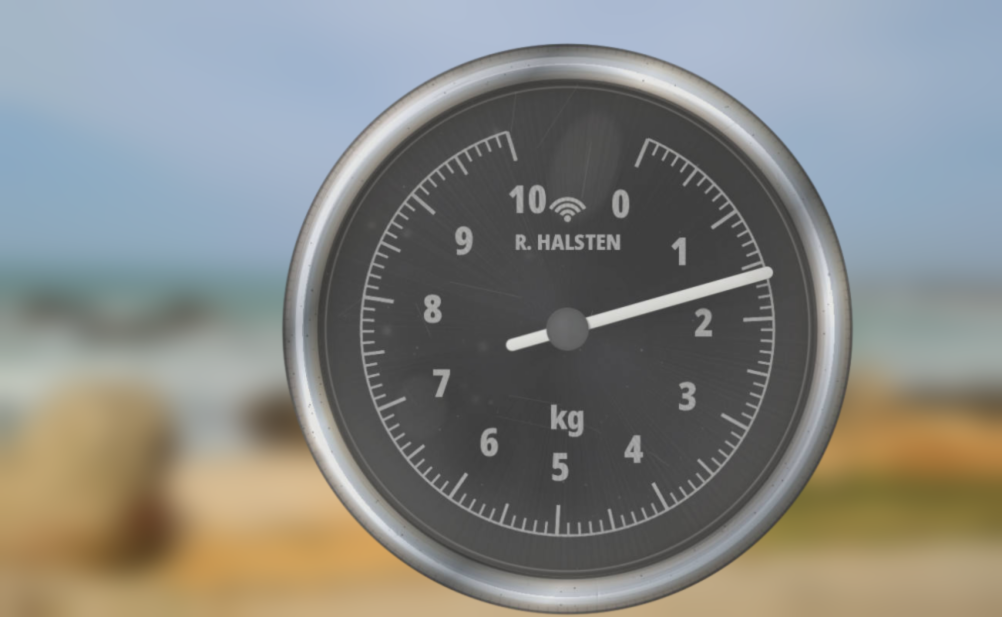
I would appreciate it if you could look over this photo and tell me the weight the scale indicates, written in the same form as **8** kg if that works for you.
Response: **1.6** kg
